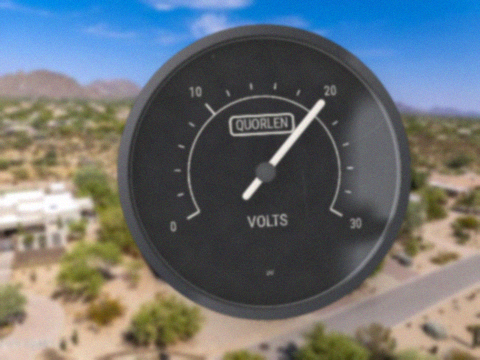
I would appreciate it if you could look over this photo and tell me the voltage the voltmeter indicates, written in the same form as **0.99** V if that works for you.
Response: **20** V
